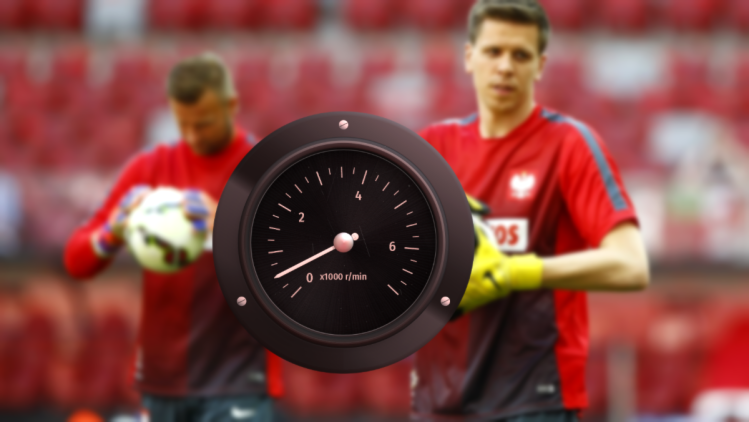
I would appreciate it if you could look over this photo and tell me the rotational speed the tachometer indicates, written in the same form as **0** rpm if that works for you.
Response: **500** rpm
